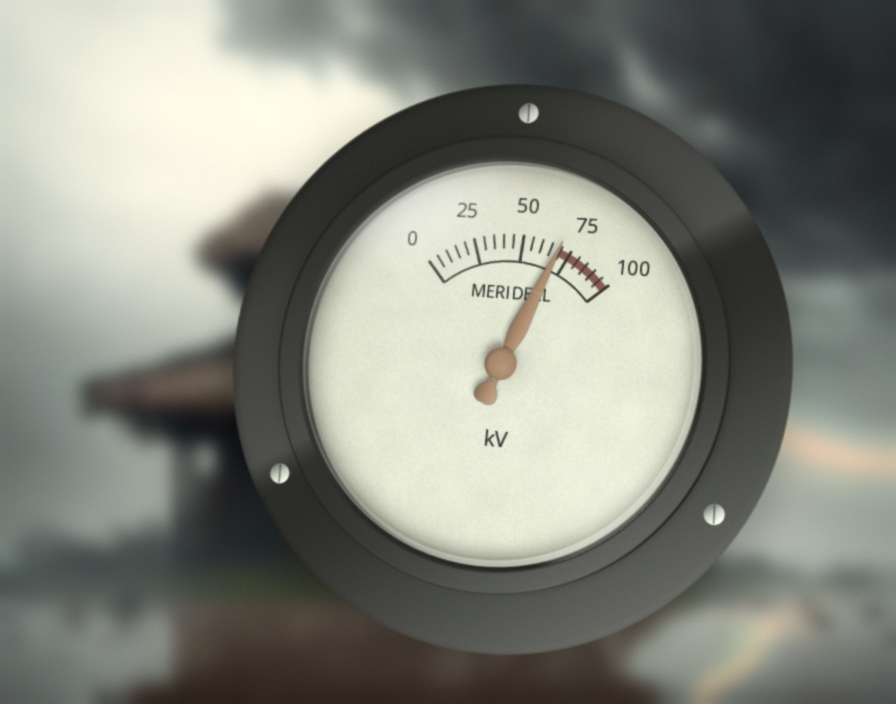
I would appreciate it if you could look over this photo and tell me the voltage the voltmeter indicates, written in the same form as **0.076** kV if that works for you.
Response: **70** kV
